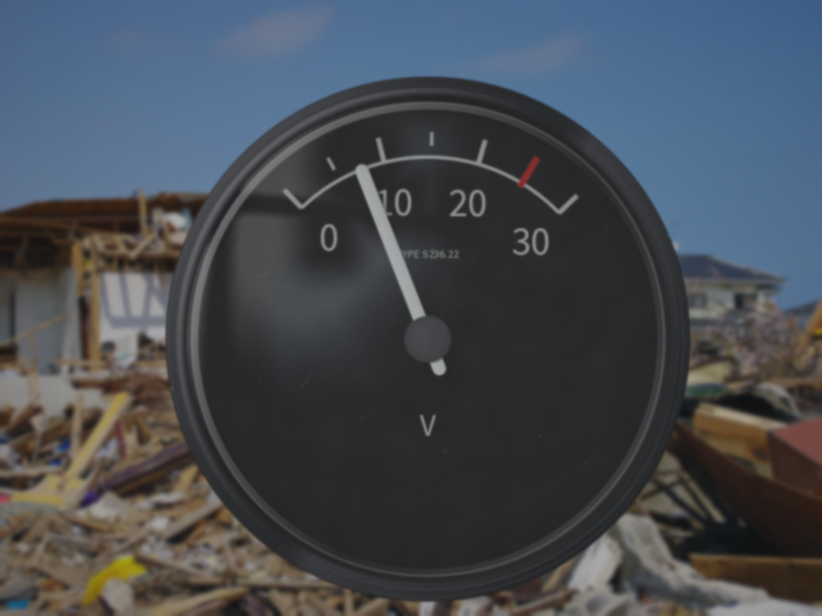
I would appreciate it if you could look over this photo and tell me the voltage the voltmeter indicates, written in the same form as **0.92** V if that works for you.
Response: **7.5** V
